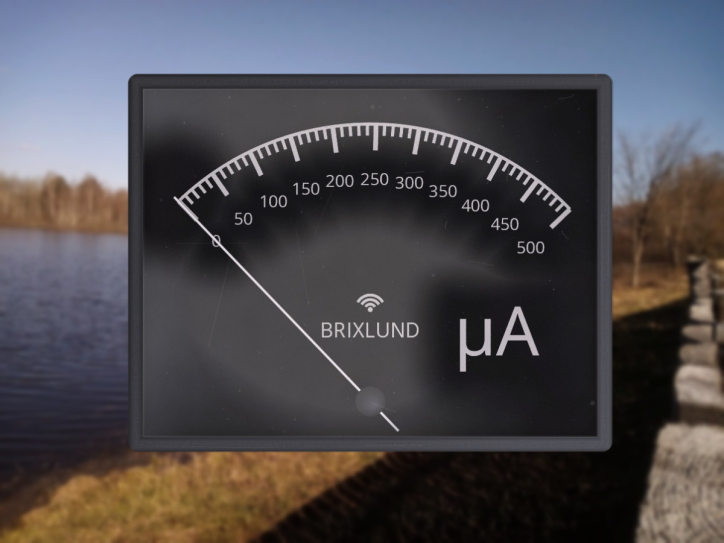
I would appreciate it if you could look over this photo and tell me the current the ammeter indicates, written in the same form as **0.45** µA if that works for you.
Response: **0** µA
